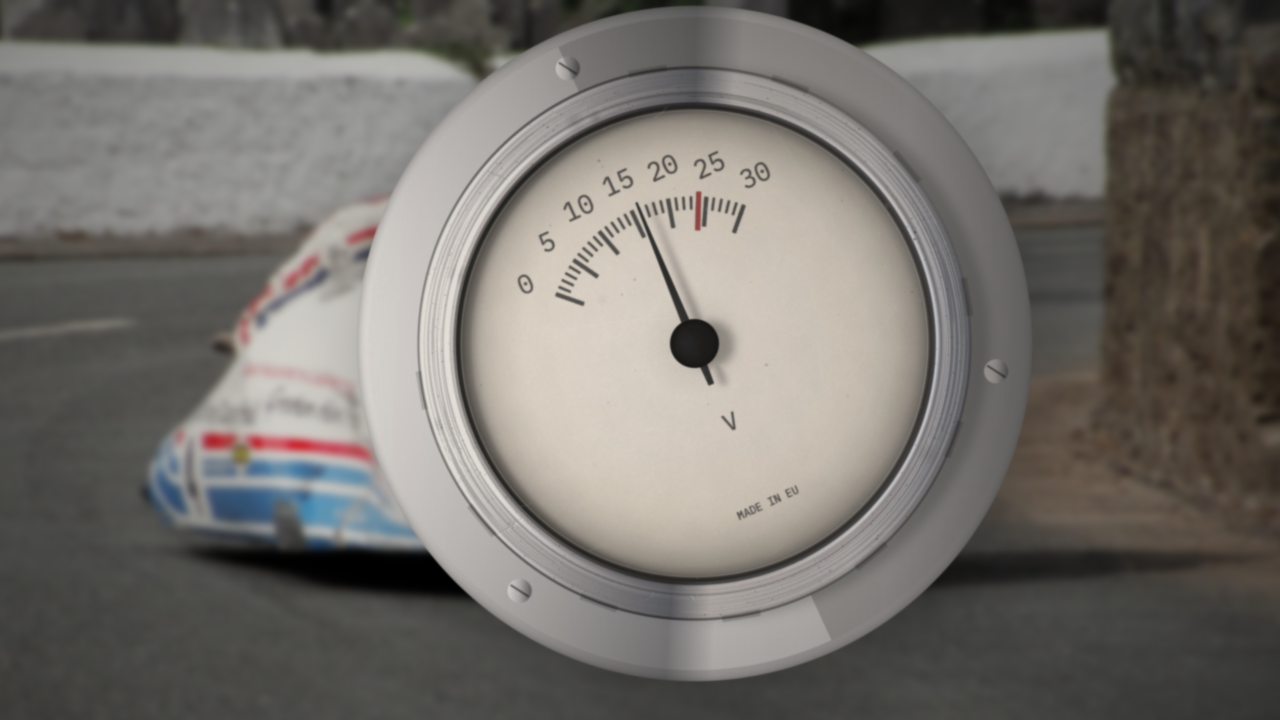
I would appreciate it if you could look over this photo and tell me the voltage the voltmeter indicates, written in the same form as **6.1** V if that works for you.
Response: **16** V
